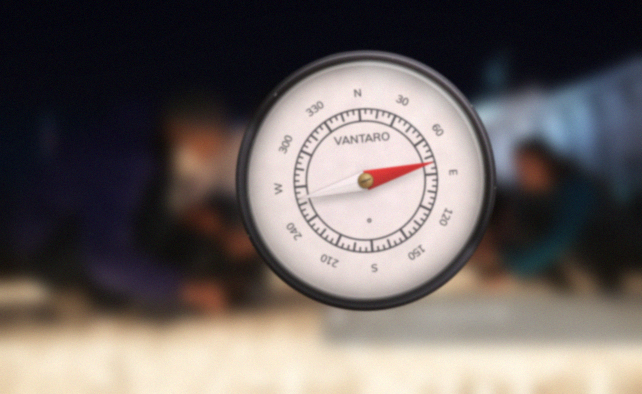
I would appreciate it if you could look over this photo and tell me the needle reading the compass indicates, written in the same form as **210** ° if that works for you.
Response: **80** °
